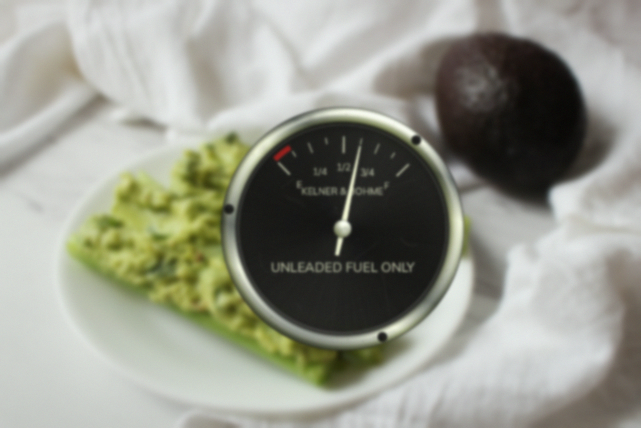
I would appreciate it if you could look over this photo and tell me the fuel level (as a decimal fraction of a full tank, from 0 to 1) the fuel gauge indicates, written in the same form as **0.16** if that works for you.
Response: **0.625**
